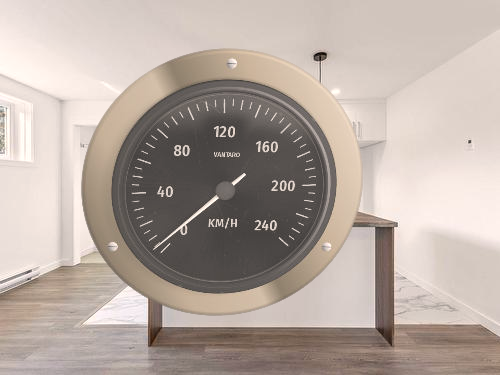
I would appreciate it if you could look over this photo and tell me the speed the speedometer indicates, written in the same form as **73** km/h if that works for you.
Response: **5** km/h
